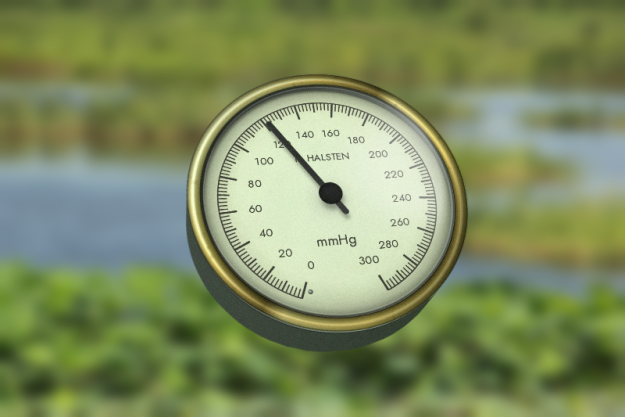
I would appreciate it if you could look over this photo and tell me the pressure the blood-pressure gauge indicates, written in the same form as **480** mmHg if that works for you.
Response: **120** mmHg
